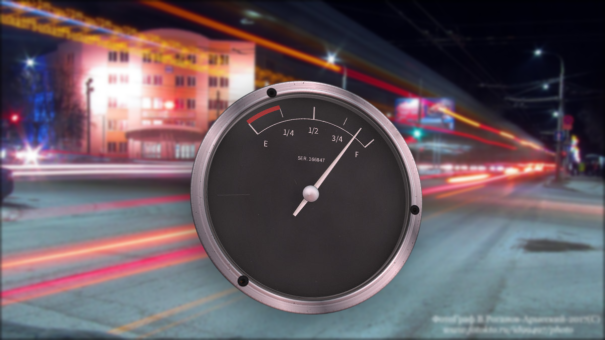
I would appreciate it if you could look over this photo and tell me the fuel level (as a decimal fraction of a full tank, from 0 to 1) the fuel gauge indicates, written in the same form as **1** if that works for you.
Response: **0.875**
